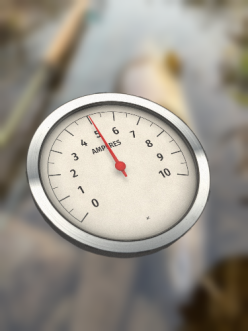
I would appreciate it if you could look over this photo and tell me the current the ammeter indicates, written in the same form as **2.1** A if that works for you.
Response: **5** A
